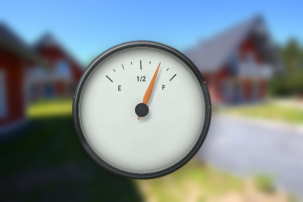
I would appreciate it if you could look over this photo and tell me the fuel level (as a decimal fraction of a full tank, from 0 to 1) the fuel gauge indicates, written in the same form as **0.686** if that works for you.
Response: **0.75**
